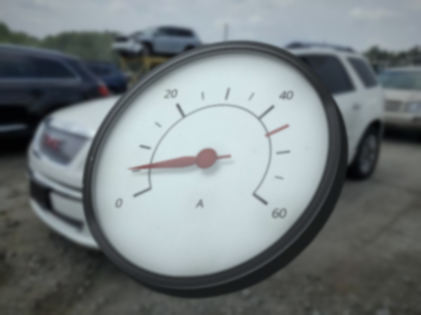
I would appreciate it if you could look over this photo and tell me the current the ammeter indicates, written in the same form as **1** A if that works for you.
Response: **5** A
